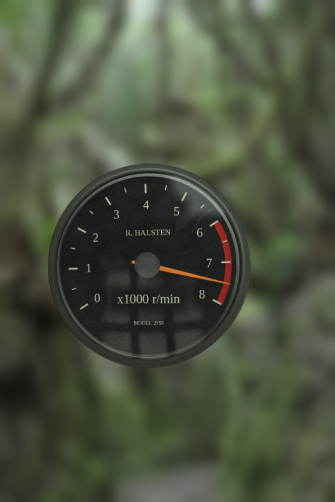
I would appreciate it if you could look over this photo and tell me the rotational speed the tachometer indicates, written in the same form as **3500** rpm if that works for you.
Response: **7500** rpm
